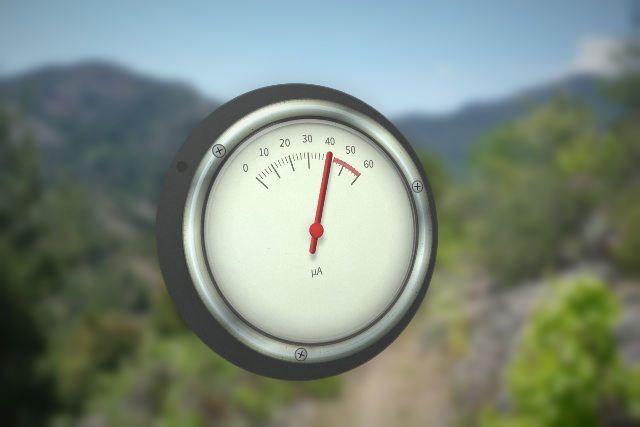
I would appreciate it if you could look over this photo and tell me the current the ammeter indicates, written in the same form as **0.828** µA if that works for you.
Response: **40** µA
